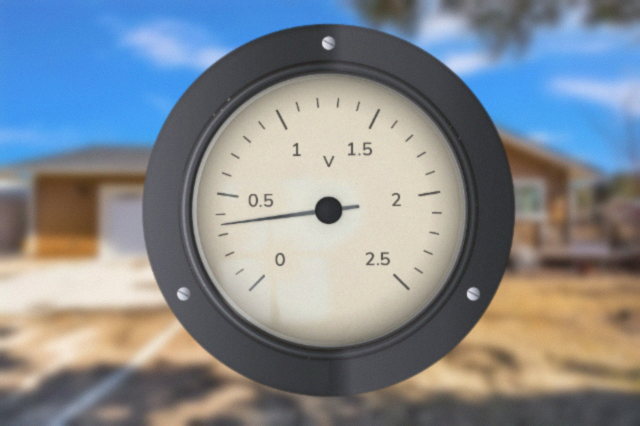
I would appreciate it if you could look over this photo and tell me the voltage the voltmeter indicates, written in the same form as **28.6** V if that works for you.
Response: **0.35** V
